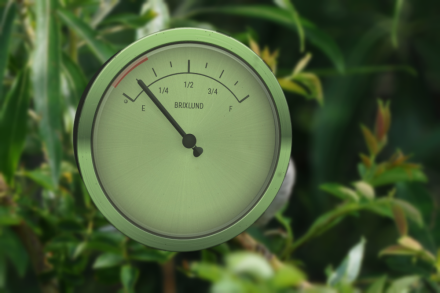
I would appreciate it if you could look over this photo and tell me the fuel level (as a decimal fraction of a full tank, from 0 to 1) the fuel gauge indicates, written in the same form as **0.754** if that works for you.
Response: **0.125**
